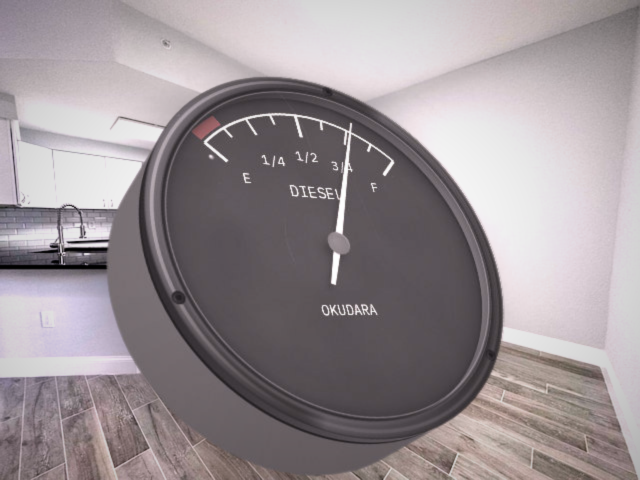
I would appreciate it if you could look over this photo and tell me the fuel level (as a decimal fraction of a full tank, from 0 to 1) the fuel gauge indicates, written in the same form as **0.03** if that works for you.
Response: **0.75**
